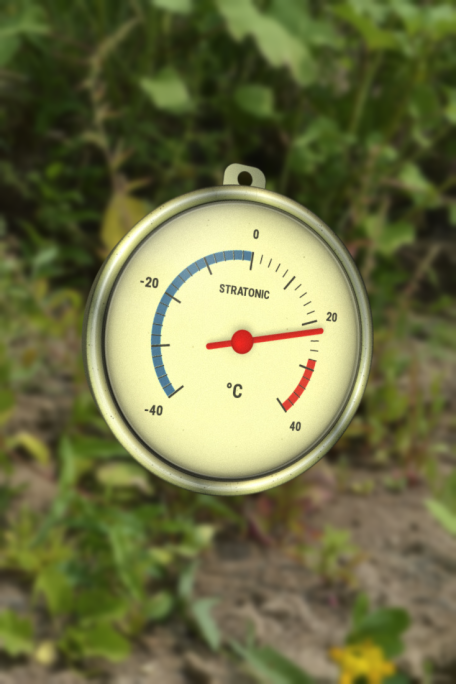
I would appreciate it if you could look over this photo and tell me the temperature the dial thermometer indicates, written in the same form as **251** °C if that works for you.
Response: **22** °C
